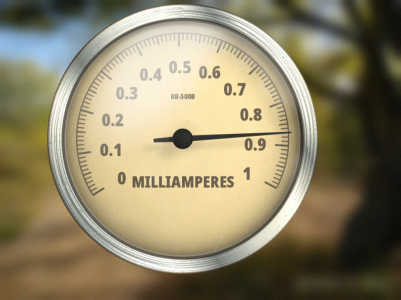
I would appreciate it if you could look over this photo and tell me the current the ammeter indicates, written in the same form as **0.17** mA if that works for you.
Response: **0.87** mA
